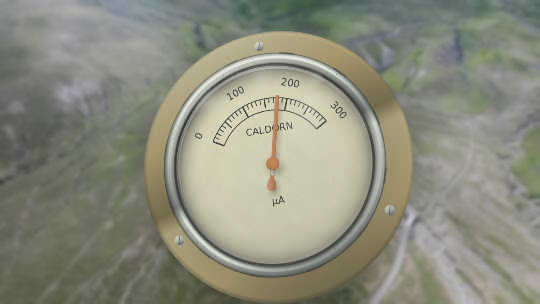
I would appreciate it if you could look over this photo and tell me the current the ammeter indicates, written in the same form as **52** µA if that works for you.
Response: **180** µA
